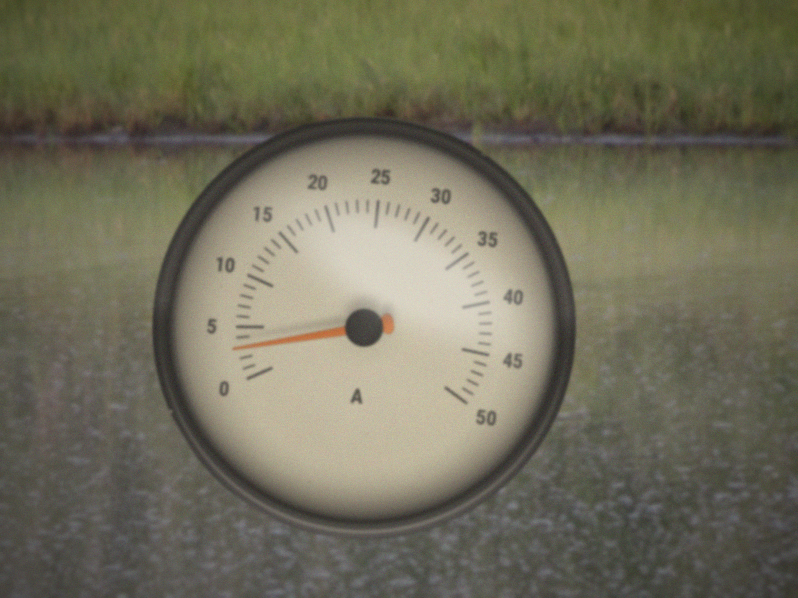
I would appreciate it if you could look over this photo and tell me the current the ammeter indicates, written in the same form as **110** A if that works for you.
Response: **3** A
